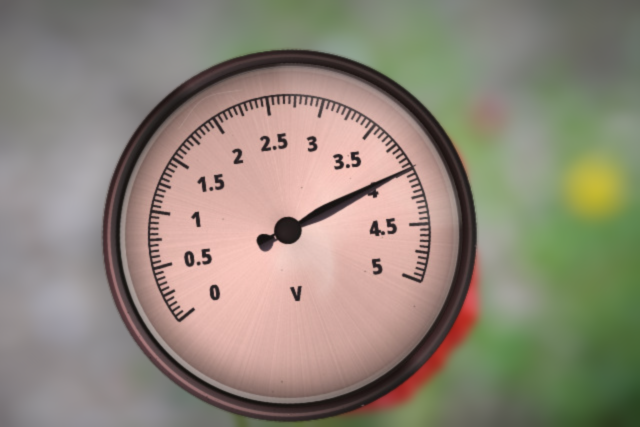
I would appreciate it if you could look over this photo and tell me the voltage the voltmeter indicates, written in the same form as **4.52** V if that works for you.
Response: **4** V
